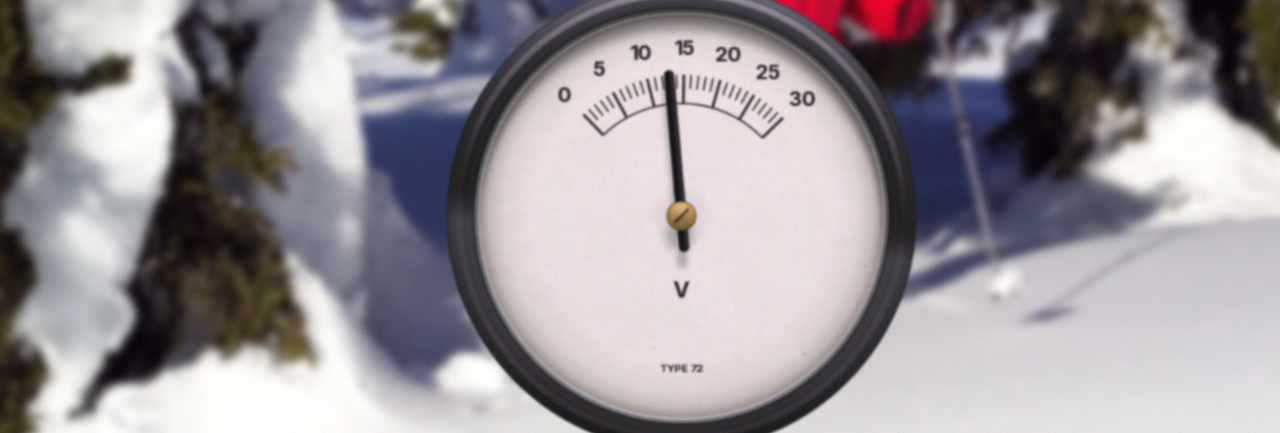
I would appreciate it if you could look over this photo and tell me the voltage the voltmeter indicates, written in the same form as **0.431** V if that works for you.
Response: **13** V
